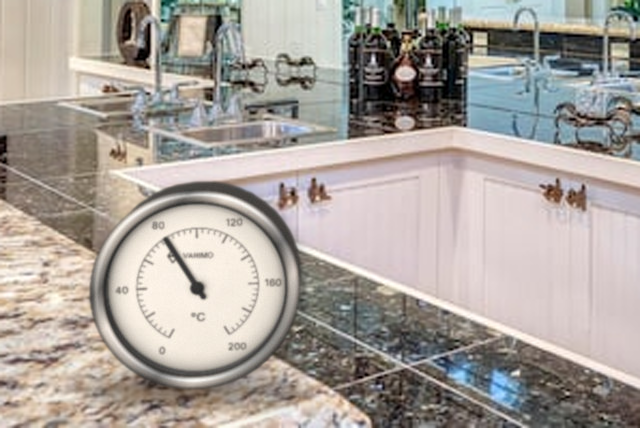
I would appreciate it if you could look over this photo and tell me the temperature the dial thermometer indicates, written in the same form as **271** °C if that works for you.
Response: **80** °C
